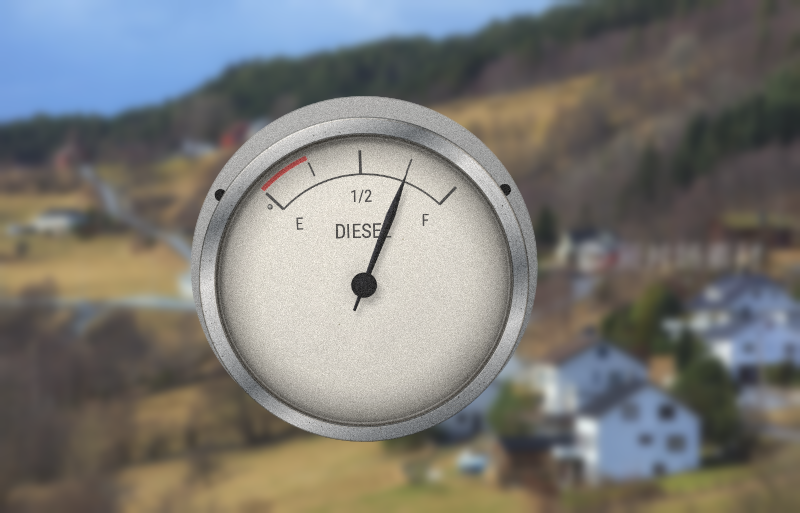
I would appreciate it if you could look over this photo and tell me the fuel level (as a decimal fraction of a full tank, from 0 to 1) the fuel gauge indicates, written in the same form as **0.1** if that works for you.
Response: **0.75**
